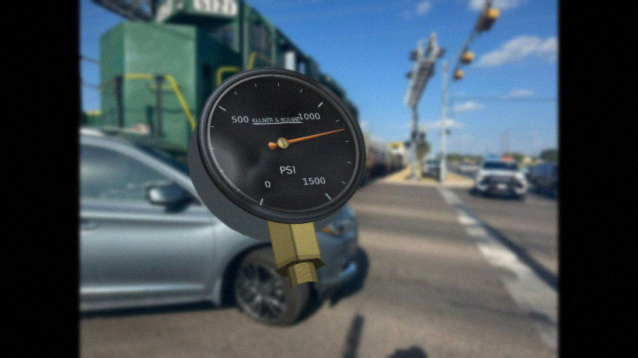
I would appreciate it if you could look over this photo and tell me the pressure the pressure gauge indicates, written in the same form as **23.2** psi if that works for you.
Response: **1150** psi
